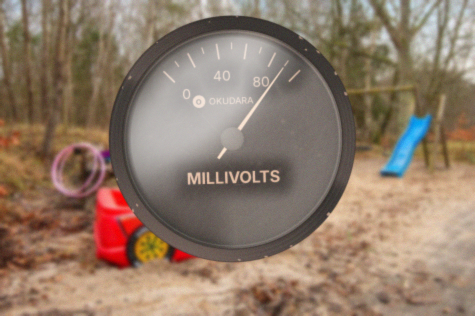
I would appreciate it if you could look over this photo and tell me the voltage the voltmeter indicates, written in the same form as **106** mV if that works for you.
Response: **90** mV
